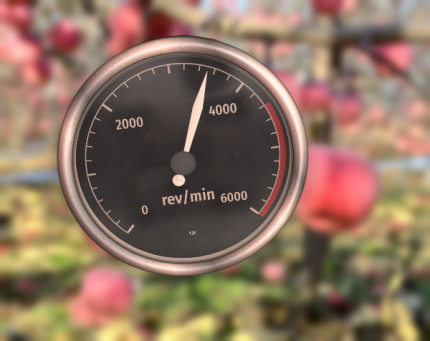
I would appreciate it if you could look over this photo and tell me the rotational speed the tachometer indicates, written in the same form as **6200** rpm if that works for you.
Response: **3500** rpm
